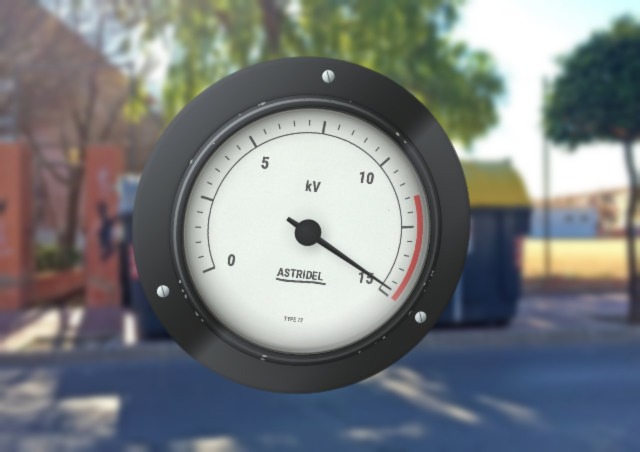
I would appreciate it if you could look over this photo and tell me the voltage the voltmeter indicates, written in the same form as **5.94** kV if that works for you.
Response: **14.75** kV
